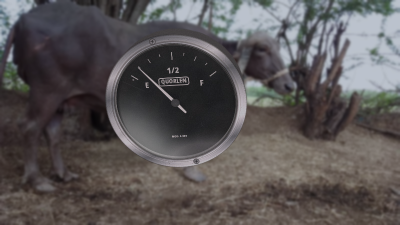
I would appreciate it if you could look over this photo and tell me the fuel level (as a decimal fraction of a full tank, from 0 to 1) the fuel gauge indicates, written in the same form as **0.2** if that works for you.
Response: **0.125**
